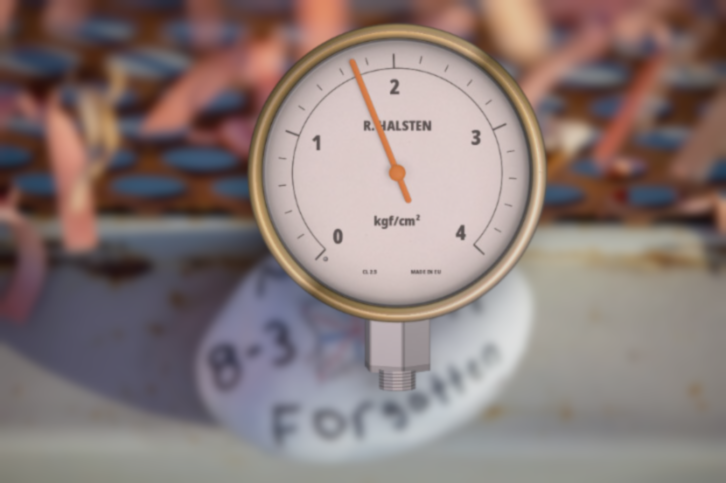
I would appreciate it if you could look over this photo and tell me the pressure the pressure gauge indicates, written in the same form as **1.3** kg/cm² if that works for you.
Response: **1.7** kg/cm²
